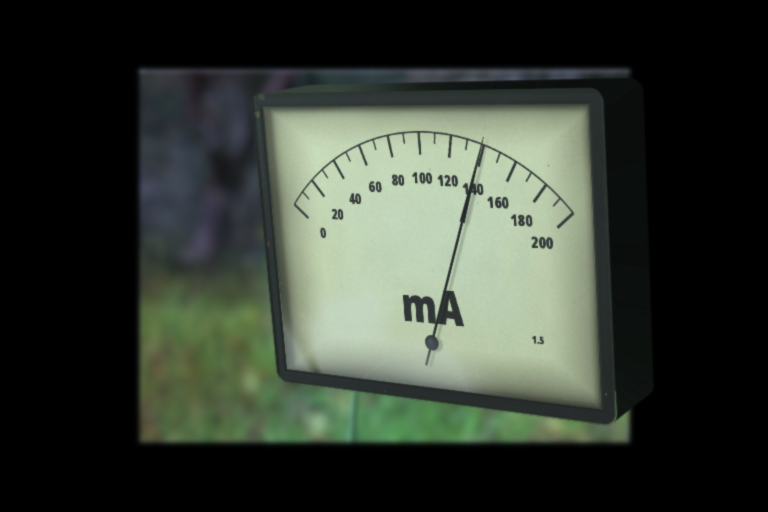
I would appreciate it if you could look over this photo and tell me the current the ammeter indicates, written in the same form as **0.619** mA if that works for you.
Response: **140** mA
